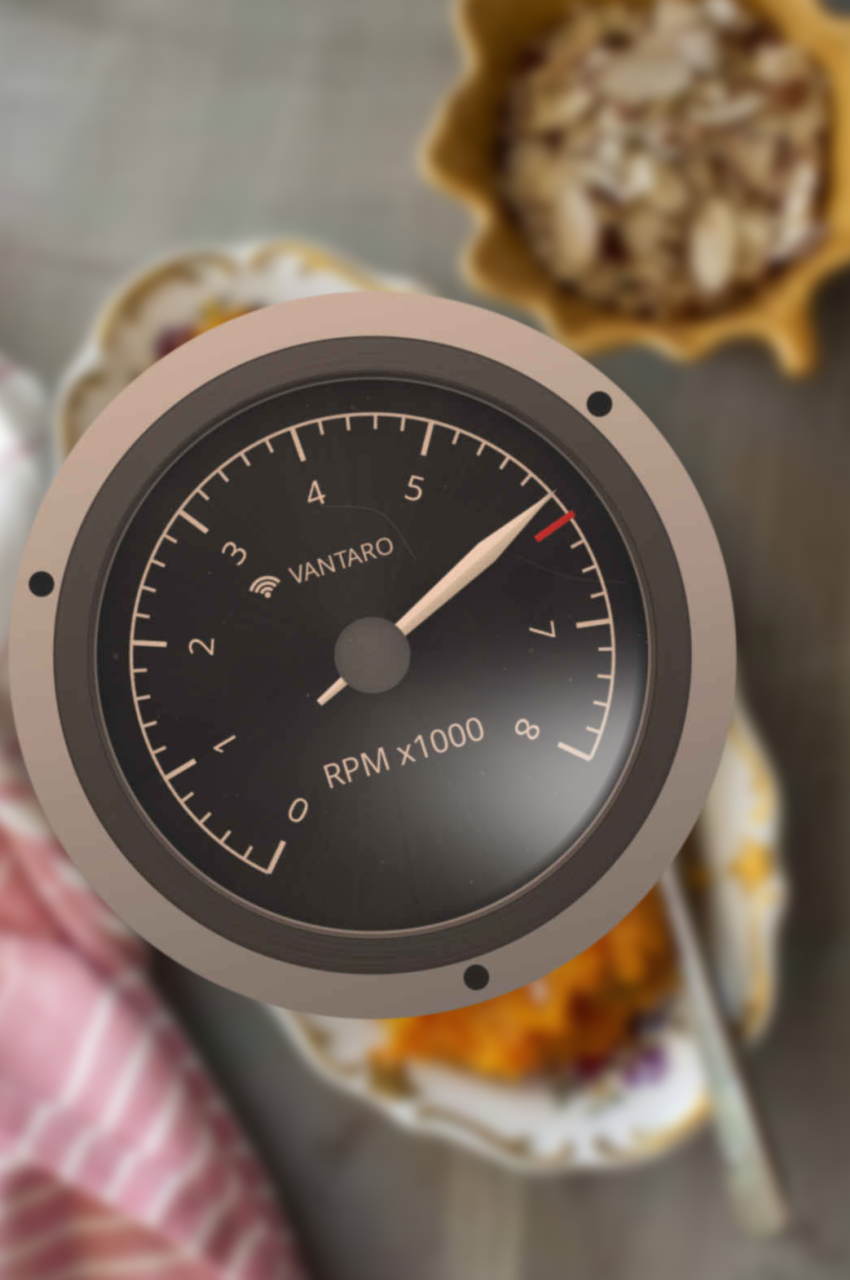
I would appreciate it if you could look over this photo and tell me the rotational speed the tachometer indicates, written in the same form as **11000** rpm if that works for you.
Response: **6000** rpm
